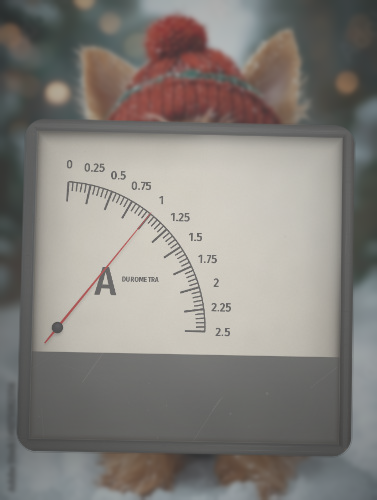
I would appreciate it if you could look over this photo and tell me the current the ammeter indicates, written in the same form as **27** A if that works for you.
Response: **1** A
